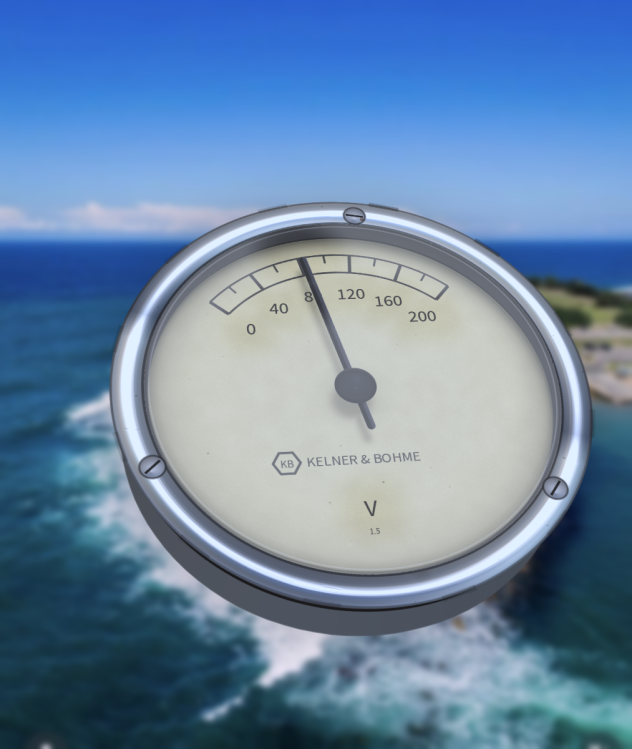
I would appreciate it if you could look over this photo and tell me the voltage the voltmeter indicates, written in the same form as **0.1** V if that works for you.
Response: **80** V
